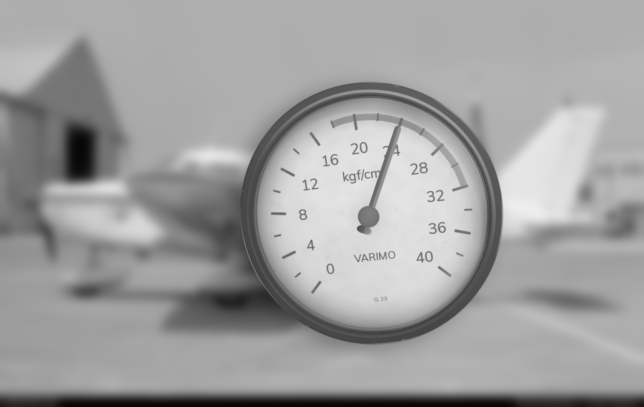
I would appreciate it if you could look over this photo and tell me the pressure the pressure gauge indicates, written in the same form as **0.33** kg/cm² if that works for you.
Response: **24** kg/cm²
